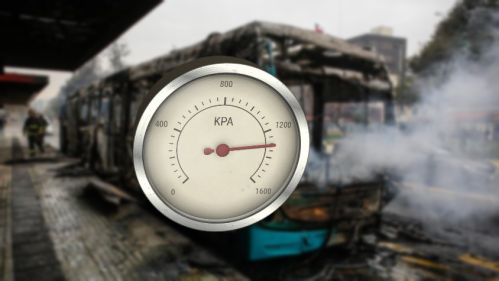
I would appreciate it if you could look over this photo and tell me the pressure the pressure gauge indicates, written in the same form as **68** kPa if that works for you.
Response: **1300** kPa
